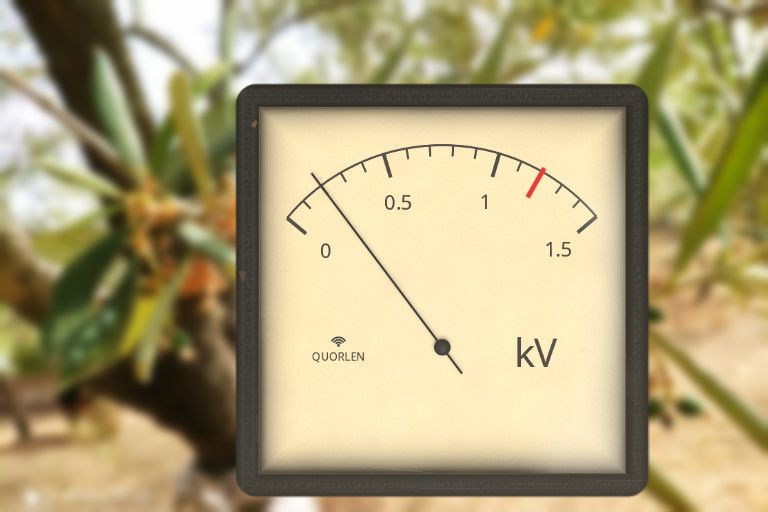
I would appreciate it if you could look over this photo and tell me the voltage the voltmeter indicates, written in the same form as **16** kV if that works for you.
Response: **0.2** kV
